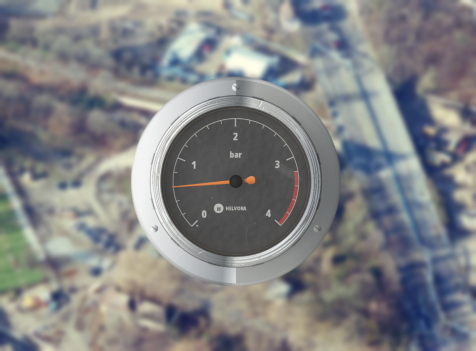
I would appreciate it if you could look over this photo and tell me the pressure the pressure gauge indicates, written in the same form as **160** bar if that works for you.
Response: **0.6** bar
